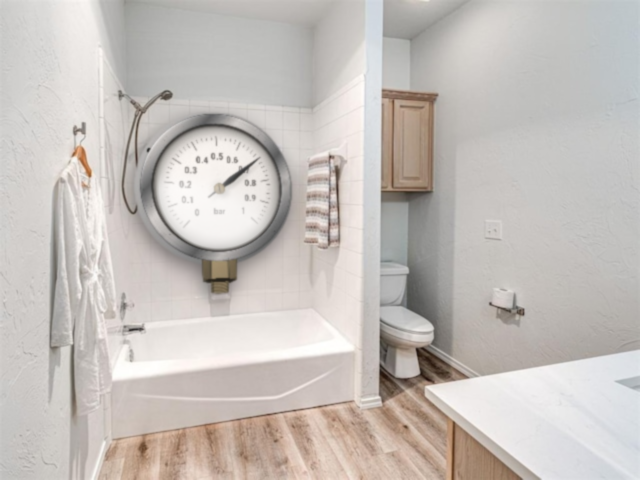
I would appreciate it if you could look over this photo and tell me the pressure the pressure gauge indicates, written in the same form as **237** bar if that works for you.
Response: **0.7** bar
